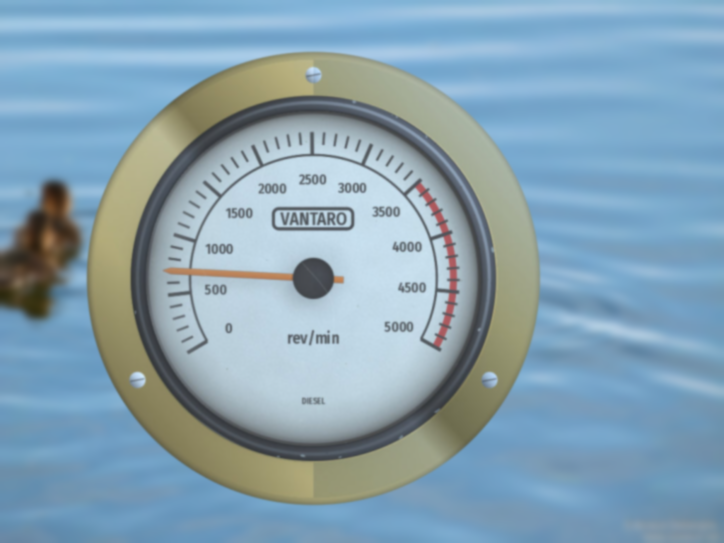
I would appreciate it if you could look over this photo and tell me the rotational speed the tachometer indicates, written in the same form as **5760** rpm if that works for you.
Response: **700** rpm
